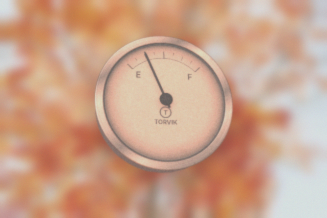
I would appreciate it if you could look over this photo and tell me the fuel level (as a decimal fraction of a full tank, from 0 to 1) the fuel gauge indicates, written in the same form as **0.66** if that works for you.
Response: **0.25**
